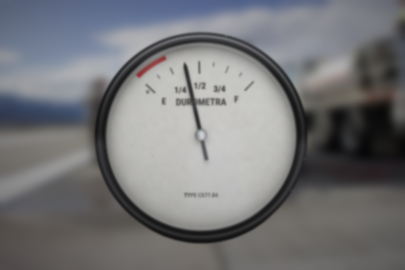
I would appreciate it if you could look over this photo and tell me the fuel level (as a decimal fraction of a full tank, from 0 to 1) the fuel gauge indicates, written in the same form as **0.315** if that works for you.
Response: **0.375**
